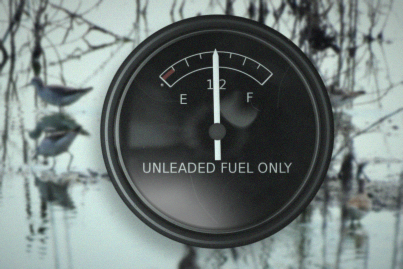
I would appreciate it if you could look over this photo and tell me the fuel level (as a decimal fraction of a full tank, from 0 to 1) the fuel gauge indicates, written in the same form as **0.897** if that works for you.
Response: **0.5**
